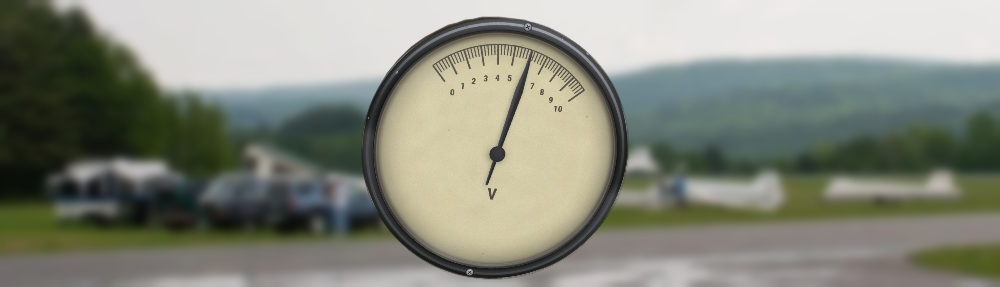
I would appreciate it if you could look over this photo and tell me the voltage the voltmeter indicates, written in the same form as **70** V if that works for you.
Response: **6** V
